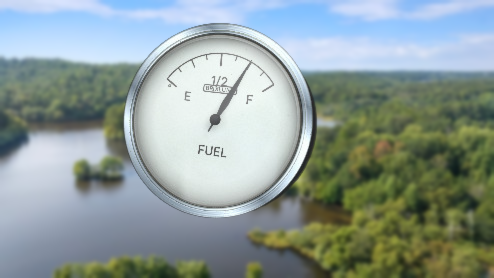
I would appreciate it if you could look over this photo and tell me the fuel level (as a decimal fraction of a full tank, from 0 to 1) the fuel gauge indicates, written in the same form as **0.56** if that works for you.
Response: **0.75**
